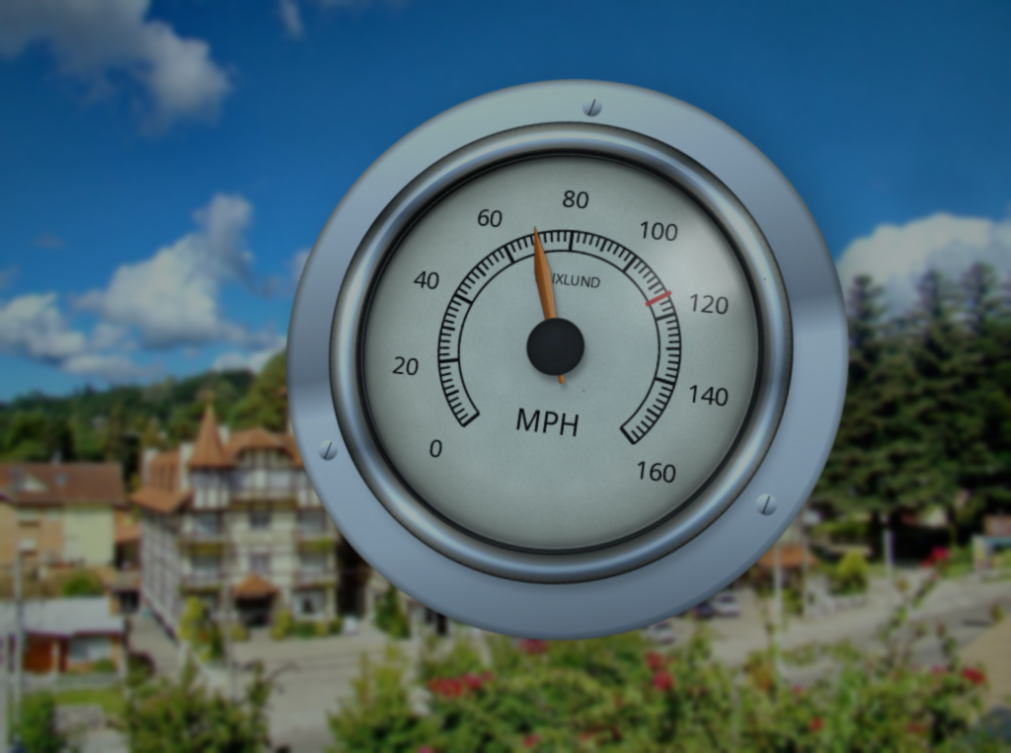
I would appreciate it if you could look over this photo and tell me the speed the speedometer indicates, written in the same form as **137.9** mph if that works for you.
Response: **70** mph
